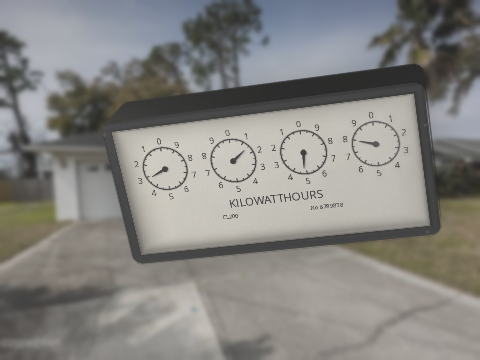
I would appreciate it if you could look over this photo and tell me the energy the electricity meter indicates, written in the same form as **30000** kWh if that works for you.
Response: **3148** kWh
